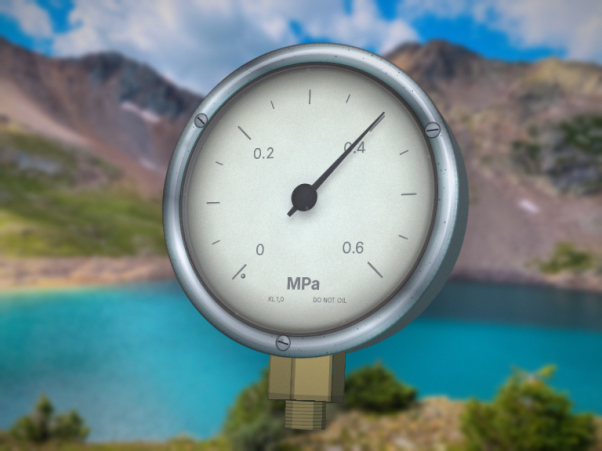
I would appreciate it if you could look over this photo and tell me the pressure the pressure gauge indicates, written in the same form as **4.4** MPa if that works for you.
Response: **0.4** MPa
